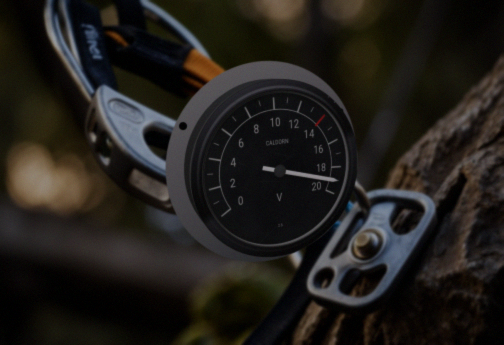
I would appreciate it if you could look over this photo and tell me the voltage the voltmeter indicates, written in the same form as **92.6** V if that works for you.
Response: **19** V
